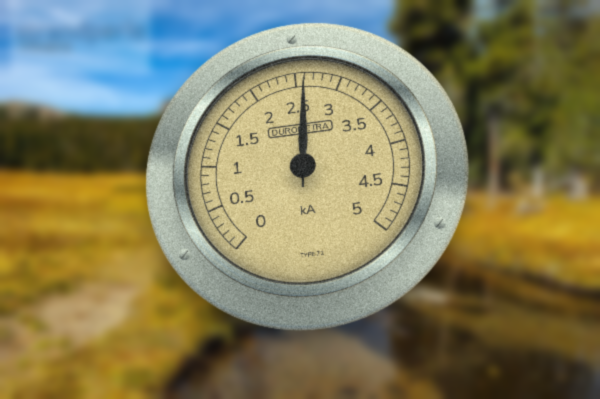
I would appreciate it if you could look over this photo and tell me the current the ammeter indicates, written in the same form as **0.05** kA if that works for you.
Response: **2.6** kA
